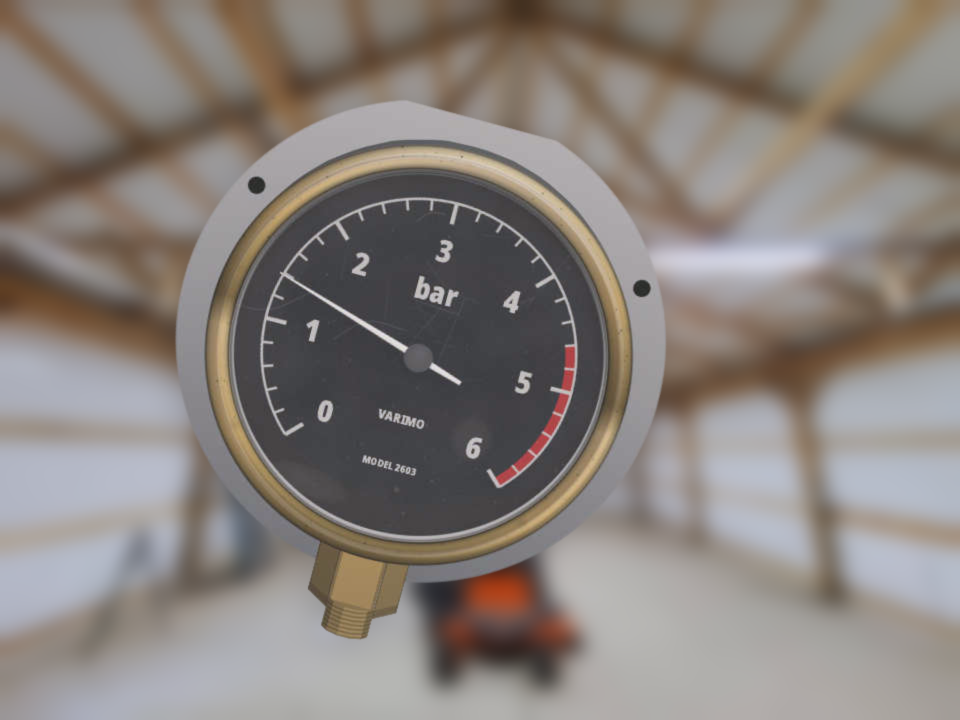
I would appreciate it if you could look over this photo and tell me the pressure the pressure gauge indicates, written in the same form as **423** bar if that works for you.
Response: **1.4** bar
